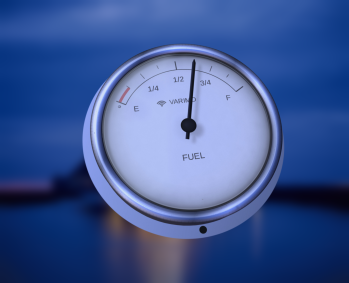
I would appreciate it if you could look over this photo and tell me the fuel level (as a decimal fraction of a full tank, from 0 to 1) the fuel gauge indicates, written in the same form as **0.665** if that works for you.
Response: **0.625**
